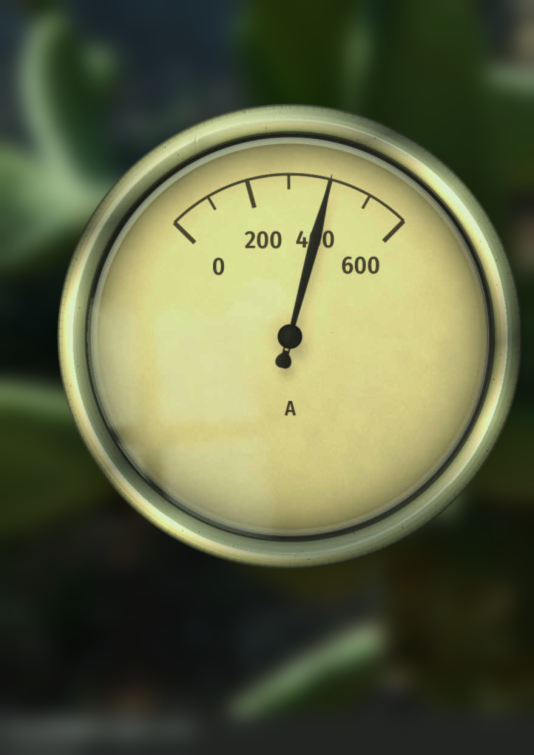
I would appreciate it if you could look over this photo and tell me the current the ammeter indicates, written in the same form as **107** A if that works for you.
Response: **400** A
